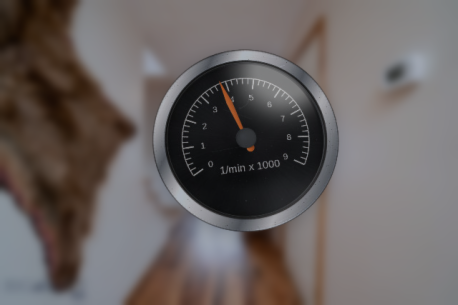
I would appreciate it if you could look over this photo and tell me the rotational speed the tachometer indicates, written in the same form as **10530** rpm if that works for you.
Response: **3800** rpm
